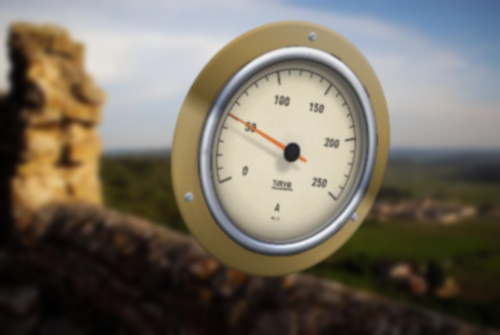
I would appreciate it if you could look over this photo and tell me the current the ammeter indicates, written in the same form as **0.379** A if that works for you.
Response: **50** A
